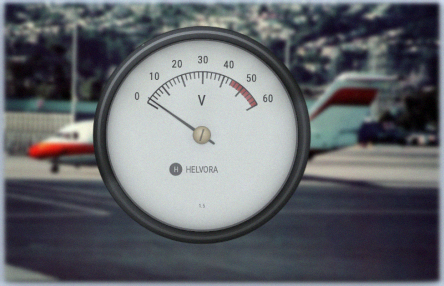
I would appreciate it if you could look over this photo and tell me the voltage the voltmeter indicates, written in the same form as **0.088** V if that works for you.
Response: **2** V
